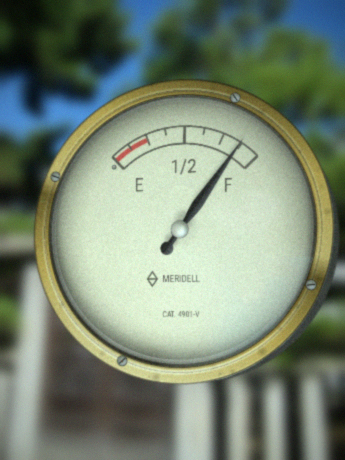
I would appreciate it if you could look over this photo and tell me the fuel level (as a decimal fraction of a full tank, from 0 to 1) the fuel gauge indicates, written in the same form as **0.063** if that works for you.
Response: **0.875**
